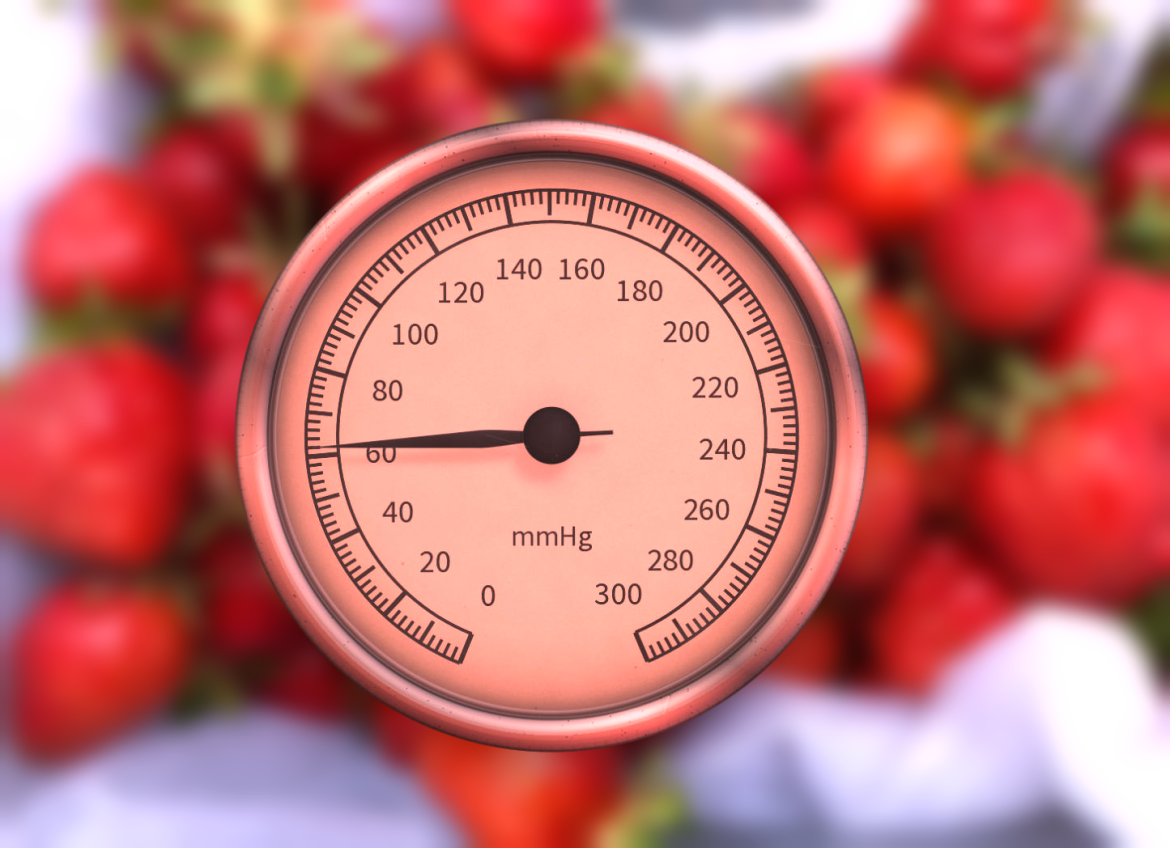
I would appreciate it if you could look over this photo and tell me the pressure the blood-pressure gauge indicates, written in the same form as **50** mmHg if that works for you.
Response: **62** mmHg
